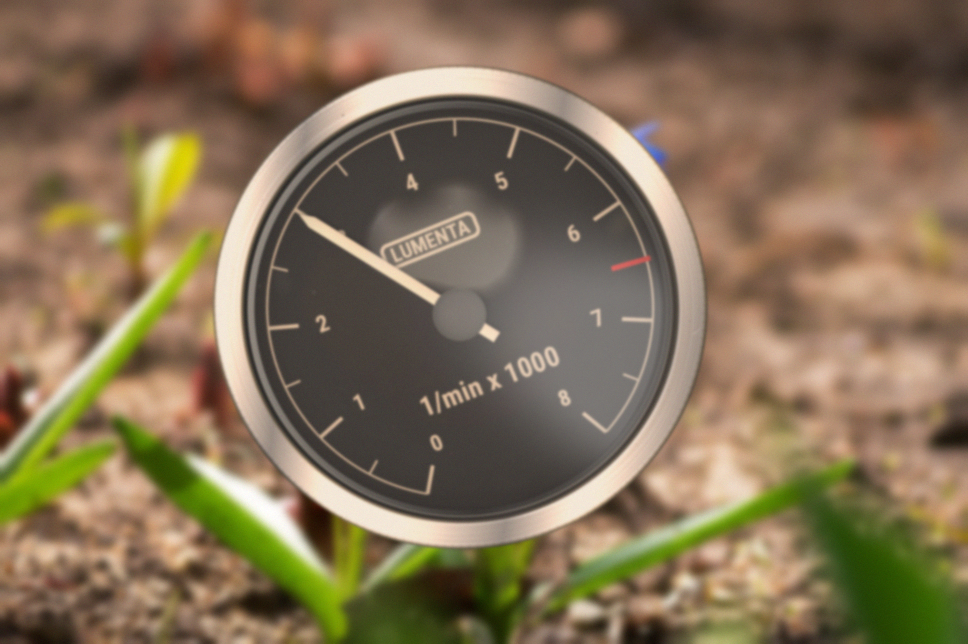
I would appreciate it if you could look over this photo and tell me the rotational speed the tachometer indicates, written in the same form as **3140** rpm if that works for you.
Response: **3000** rpm
